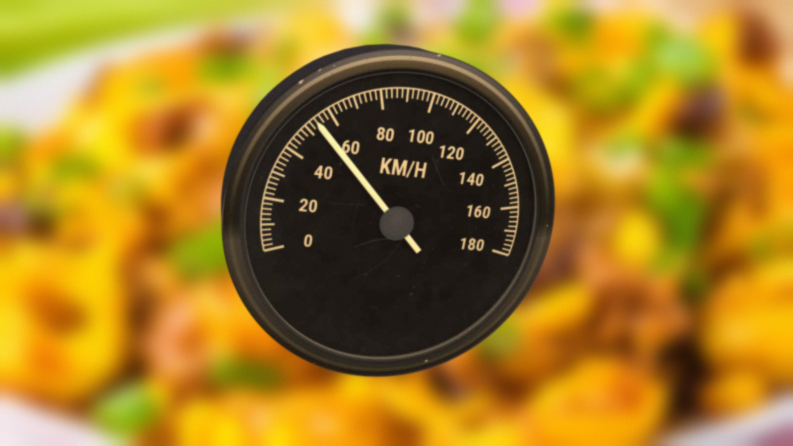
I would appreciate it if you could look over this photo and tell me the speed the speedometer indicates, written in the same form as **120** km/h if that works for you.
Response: **54** km/h
